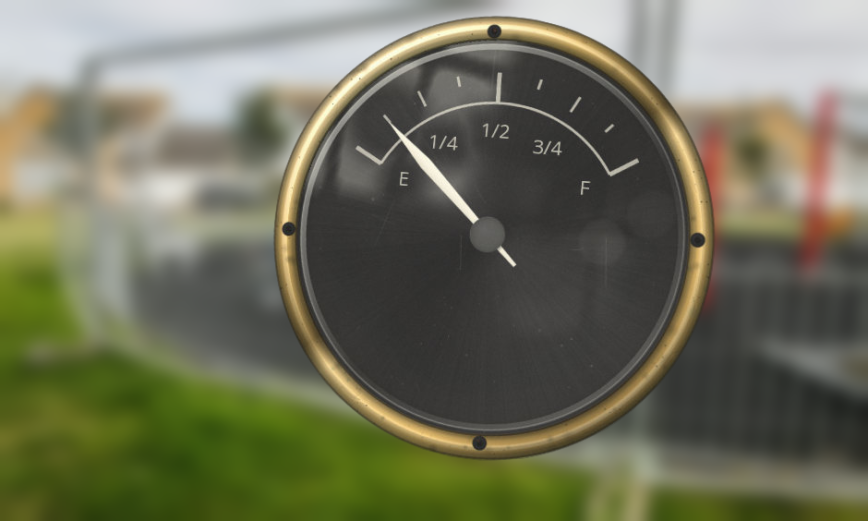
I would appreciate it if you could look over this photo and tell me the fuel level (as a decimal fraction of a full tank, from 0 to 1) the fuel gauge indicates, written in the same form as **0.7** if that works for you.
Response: **0.125**
